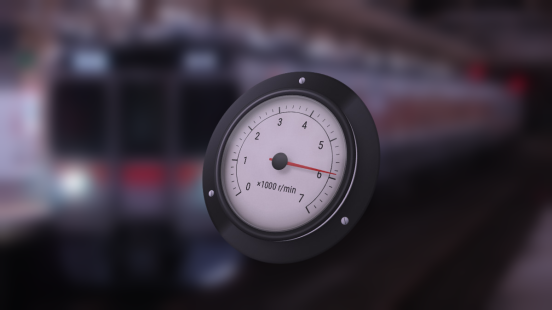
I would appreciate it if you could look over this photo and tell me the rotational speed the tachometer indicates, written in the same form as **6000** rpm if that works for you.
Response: **5900** rpm
